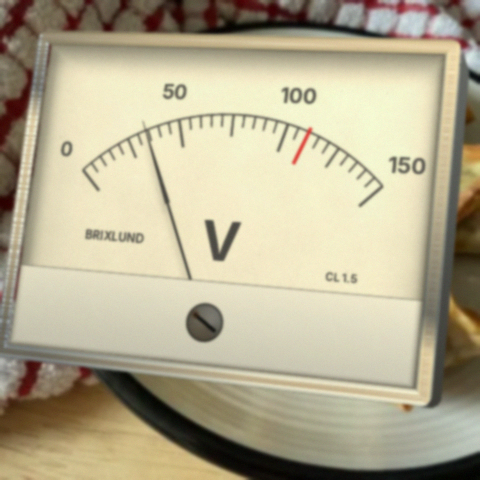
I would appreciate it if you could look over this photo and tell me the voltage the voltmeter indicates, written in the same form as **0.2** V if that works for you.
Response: **35** V
